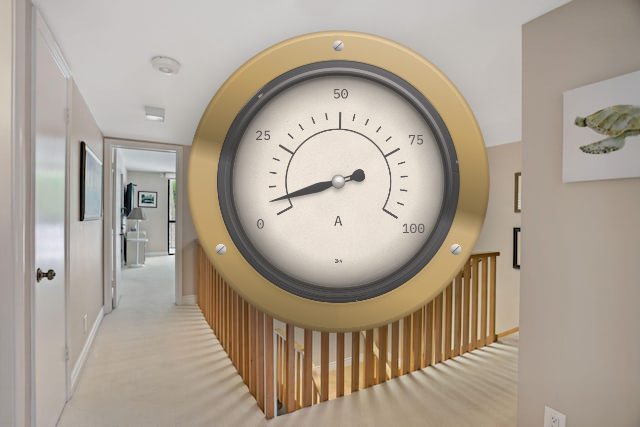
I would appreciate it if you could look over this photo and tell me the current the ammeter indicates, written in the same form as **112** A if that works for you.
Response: **5** A
